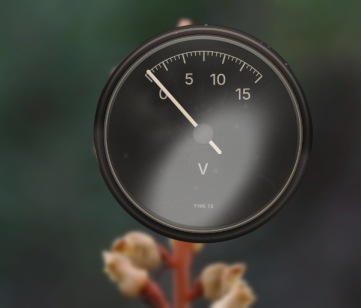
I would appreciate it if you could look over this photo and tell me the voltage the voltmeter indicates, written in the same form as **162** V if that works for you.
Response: **0.5** V
